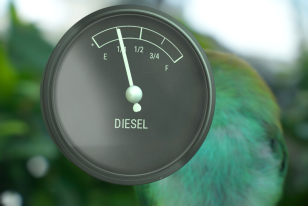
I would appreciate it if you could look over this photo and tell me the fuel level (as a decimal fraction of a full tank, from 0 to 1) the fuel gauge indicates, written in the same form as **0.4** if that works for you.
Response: **0.25**
